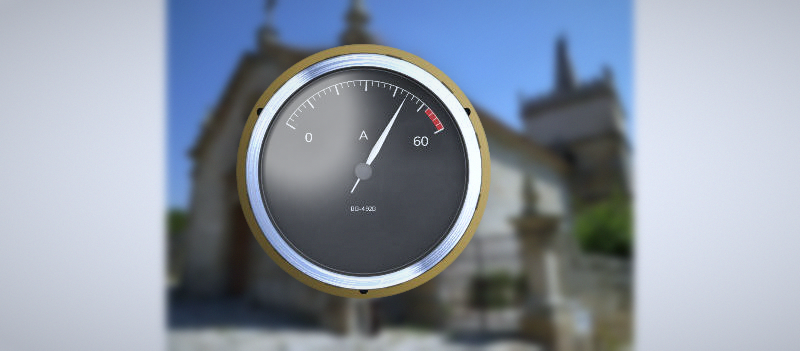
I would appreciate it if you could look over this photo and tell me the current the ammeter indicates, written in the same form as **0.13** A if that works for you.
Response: **44** A
